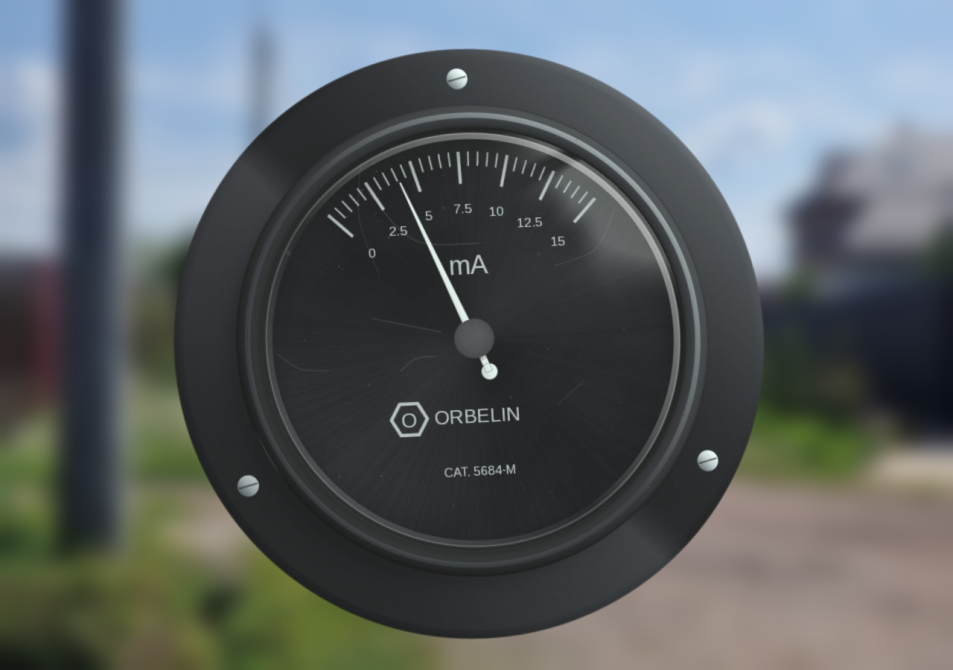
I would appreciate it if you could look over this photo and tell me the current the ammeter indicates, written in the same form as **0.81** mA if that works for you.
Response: **4** mA
